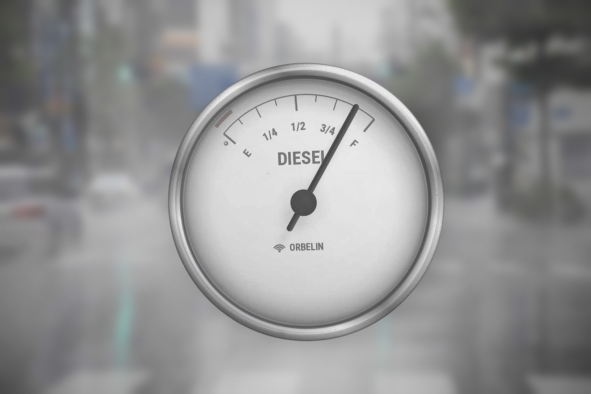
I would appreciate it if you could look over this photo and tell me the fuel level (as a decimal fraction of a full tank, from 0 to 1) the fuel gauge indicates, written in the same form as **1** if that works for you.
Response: **0.875**
